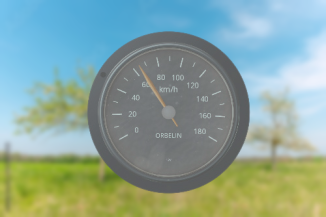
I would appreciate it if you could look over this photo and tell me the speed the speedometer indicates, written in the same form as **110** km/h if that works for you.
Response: **65** km/h
